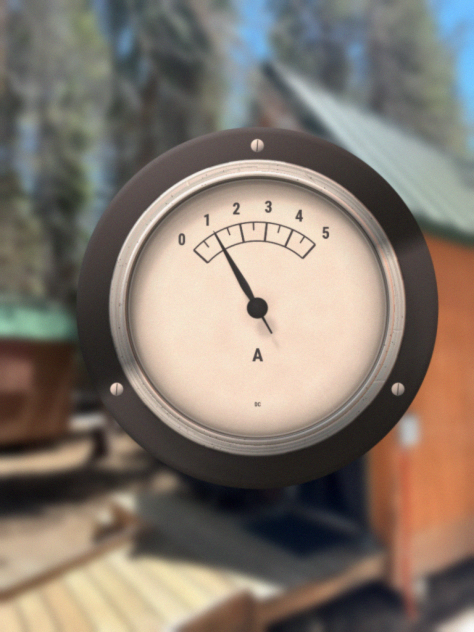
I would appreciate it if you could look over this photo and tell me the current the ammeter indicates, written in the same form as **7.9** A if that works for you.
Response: **1** A
